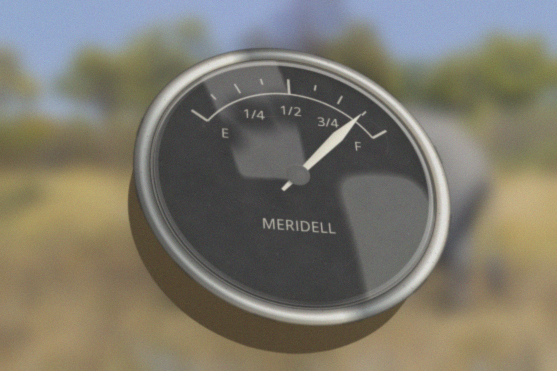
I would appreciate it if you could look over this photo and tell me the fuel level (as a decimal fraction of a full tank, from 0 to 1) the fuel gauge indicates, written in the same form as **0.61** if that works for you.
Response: **0.875**
